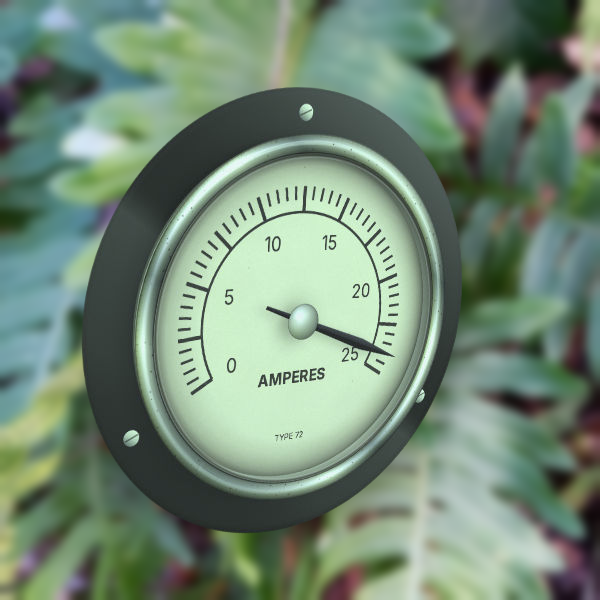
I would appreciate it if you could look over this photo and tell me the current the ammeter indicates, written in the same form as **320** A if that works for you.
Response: **24** A
